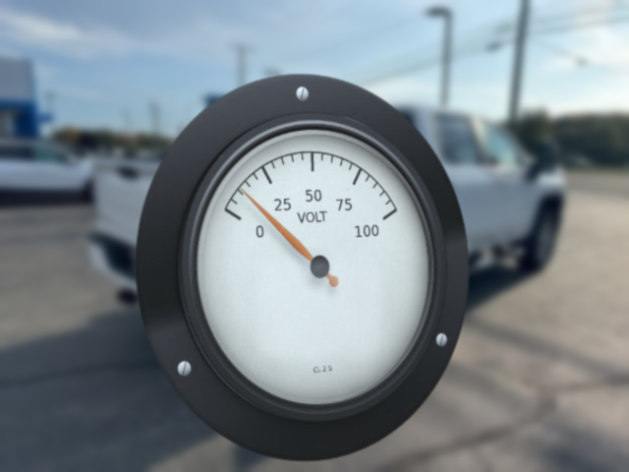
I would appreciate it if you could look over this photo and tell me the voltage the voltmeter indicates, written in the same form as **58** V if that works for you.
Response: **10** V
